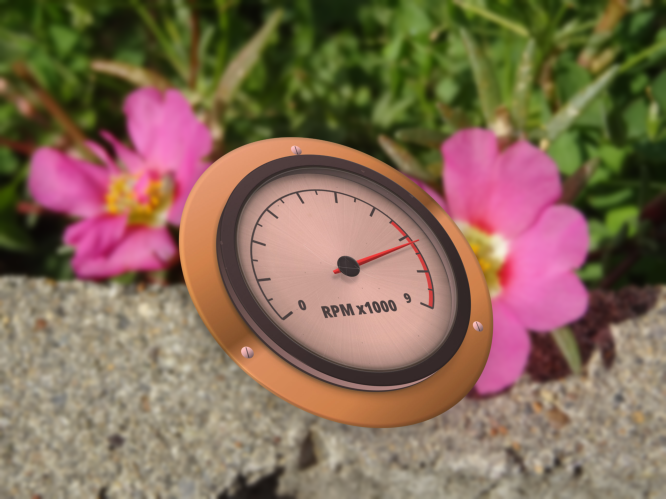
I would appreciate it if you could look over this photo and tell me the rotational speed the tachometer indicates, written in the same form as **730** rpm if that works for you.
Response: **7250** rpm
